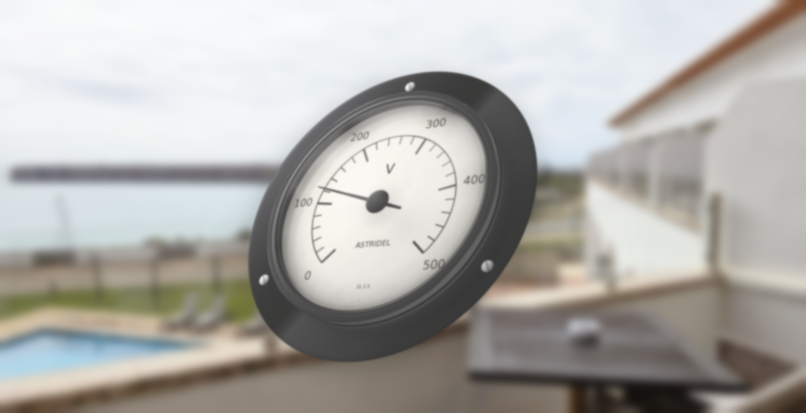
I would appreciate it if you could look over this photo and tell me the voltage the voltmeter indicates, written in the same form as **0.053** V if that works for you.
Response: **120** V
